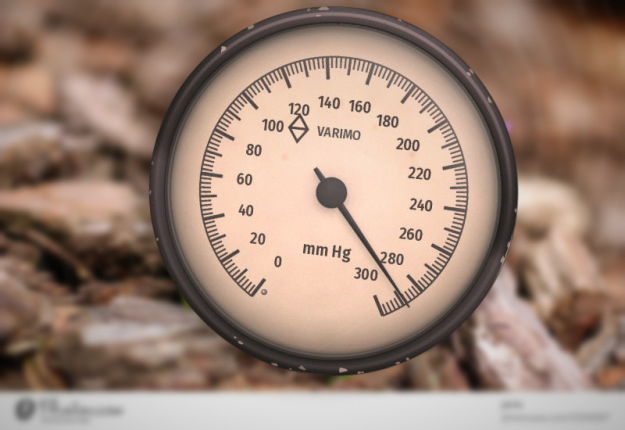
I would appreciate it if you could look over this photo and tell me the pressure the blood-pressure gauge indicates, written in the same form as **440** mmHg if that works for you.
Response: **288** mmHg
